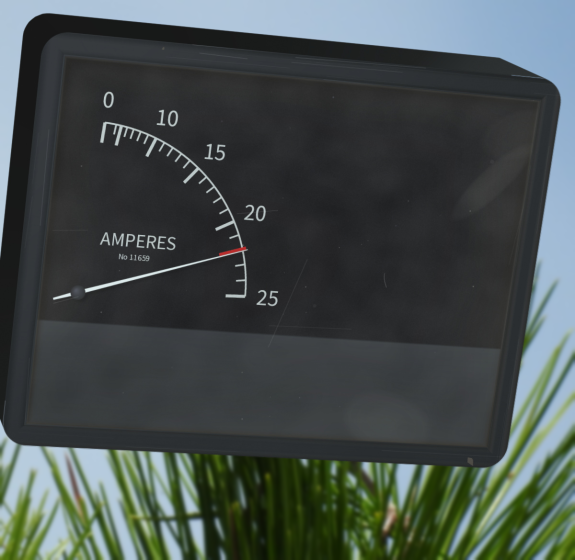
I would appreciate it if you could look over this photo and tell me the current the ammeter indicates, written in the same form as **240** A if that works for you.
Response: **22** A
